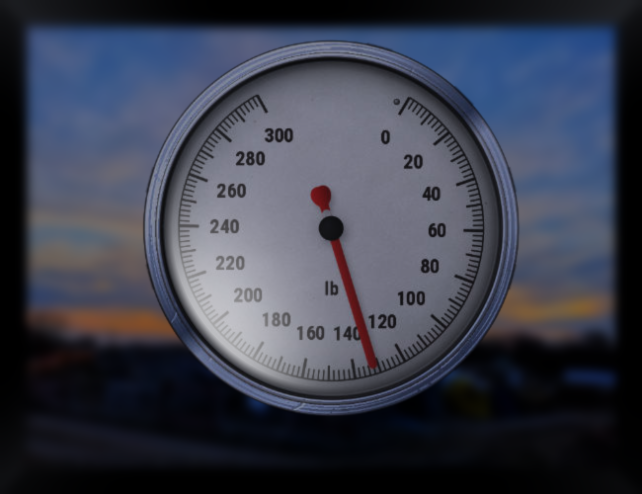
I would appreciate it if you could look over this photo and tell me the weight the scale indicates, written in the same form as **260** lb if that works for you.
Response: **132** lb
